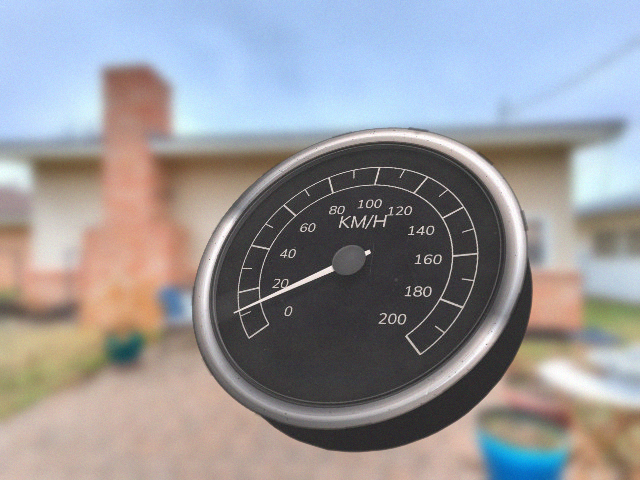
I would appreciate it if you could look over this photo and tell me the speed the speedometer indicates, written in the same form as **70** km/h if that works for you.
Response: **10** km/h
